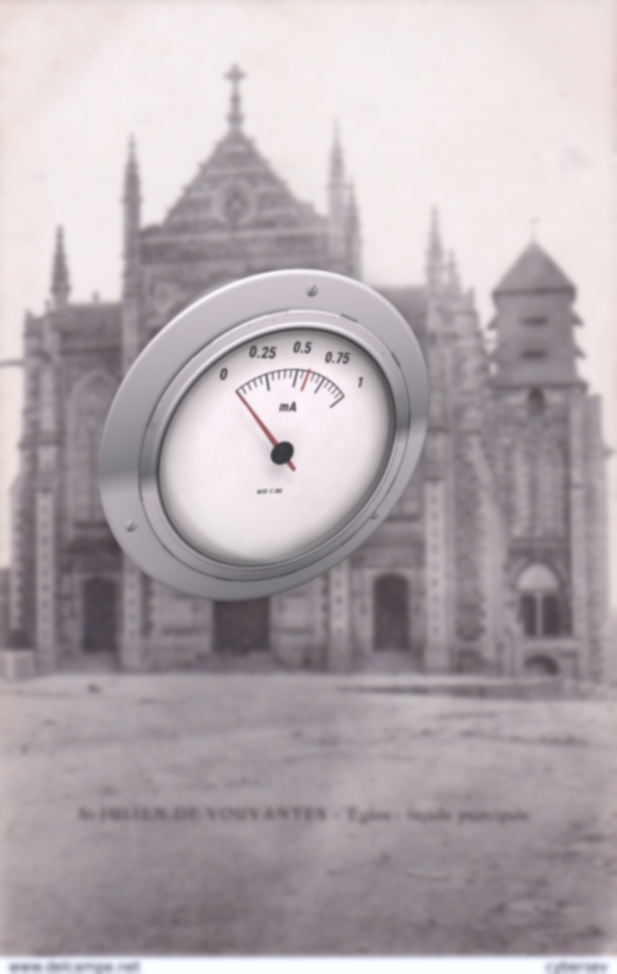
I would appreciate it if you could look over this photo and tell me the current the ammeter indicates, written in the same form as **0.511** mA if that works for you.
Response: **0** mA
